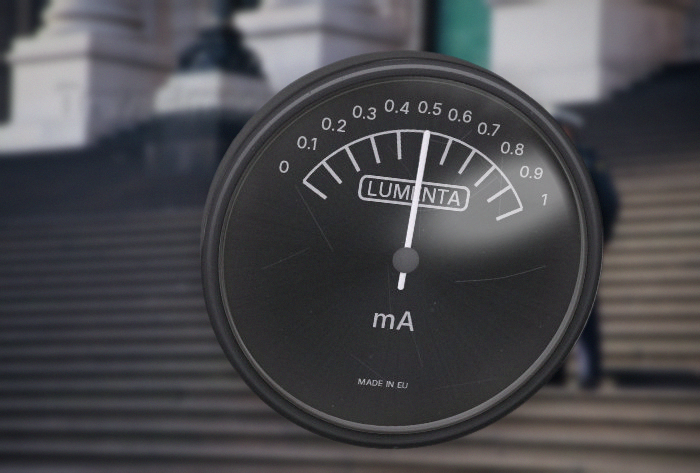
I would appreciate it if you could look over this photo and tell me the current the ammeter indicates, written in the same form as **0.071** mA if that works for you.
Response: **0.5** mA
